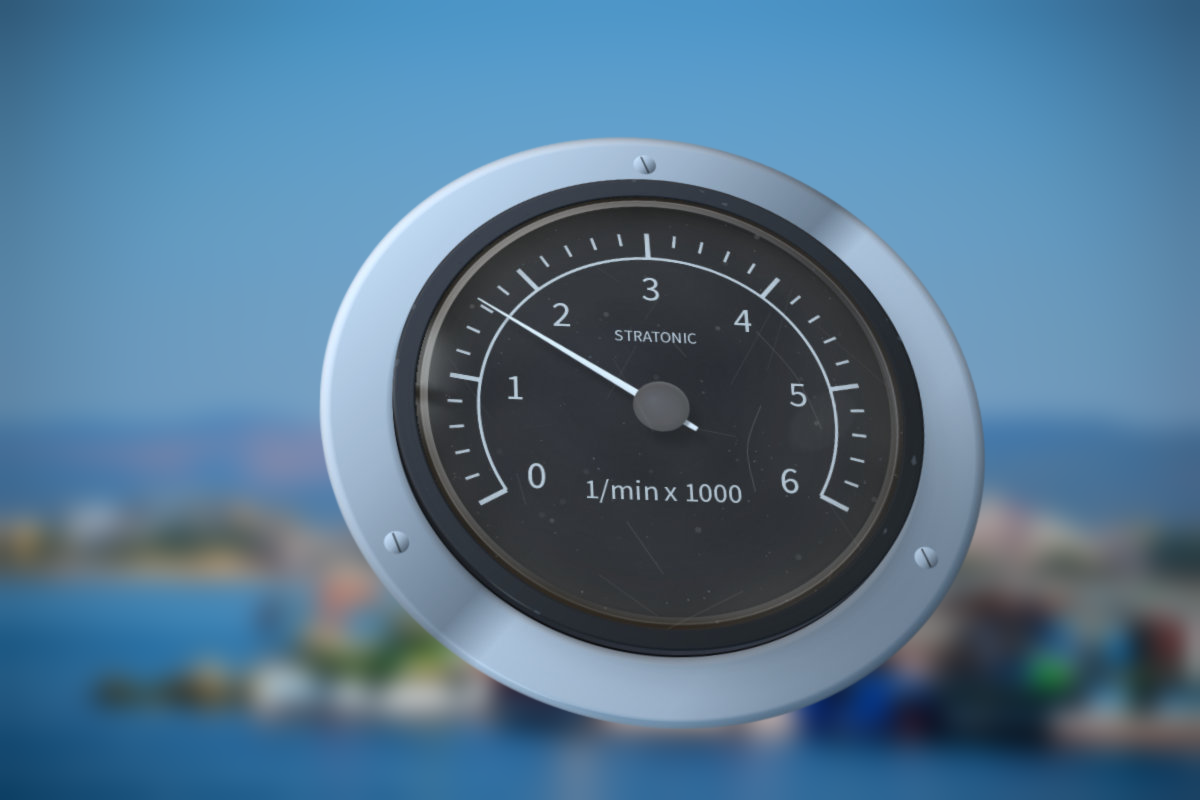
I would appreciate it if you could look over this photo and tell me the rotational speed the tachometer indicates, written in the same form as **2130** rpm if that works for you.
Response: **1600** rpm
